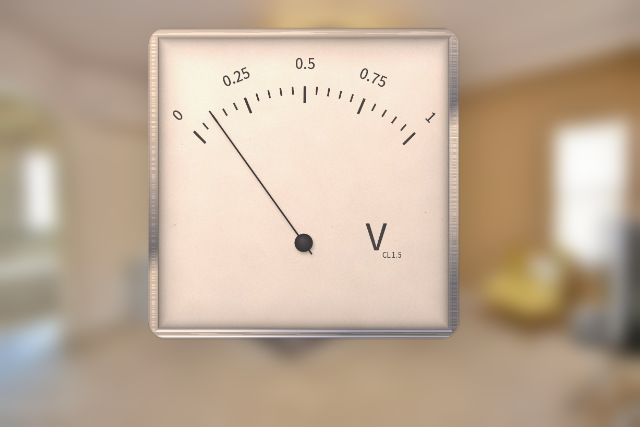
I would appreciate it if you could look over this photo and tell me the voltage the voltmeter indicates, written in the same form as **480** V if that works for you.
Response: **0.1** V
